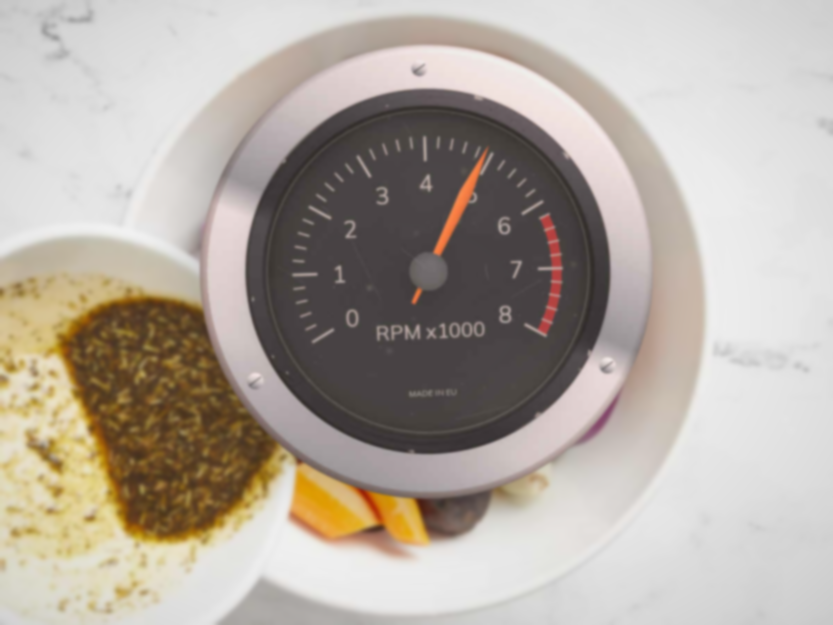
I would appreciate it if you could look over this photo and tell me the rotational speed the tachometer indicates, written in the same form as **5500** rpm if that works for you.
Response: **4900** rpm
